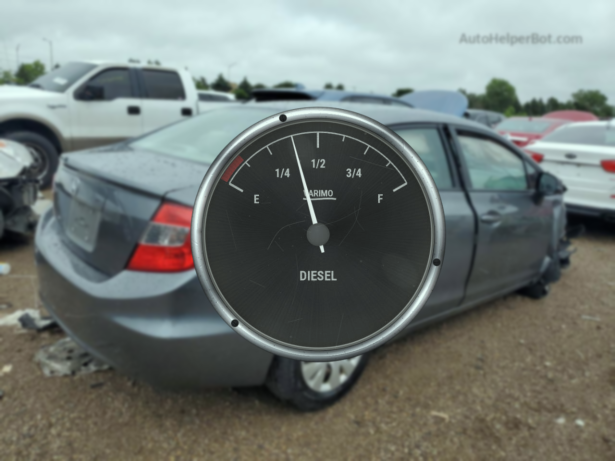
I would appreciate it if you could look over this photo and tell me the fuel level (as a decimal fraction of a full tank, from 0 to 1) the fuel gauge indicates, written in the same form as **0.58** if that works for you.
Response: **0.375**
